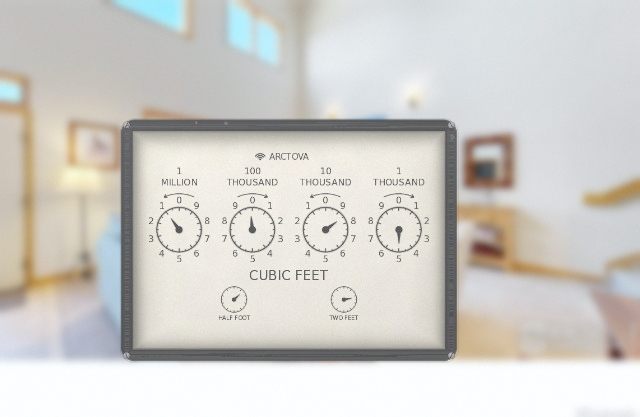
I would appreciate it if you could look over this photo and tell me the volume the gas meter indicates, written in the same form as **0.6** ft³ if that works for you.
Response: **98500** ft³
